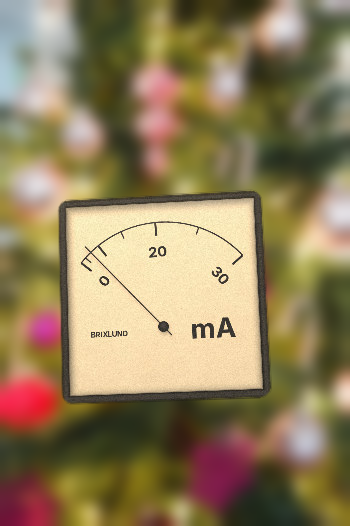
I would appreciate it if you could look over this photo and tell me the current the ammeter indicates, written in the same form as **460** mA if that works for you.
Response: **7.5** mA
